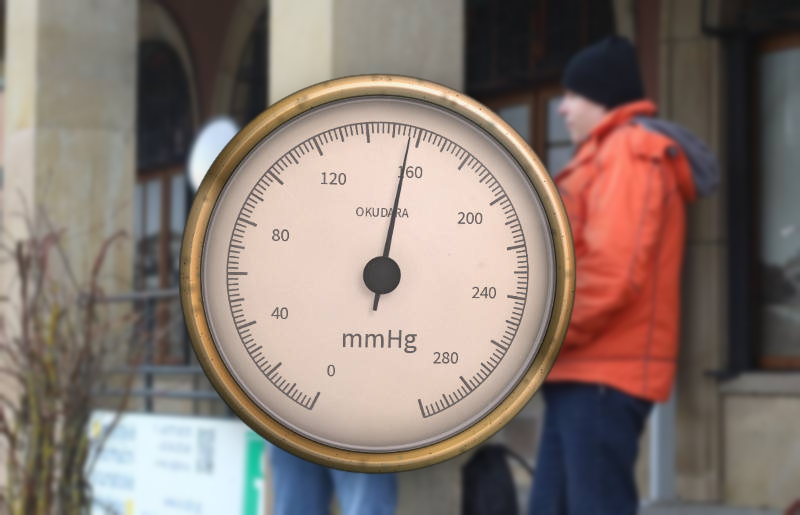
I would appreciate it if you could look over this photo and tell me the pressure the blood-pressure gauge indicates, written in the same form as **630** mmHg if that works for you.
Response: **156** mmHg
